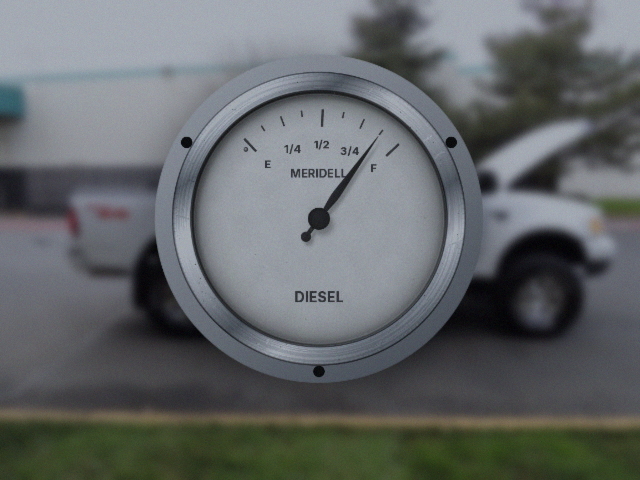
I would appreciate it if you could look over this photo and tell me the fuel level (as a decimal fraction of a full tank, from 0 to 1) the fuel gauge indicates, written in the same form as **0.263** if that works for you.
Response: **0.875**
